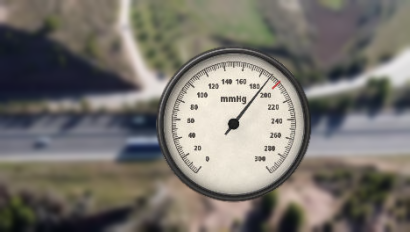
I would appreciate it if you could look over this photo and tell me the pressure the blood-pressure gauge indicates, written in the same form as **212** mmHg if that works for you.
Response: **190** mmHg
